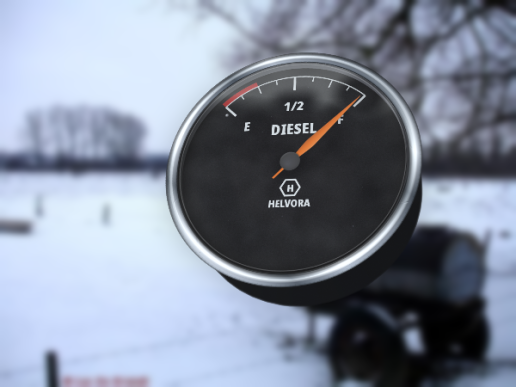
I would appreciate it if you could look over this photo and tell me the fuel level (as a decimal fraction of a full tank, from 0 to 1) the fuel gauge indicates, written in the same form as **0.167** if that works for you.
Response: **1**
